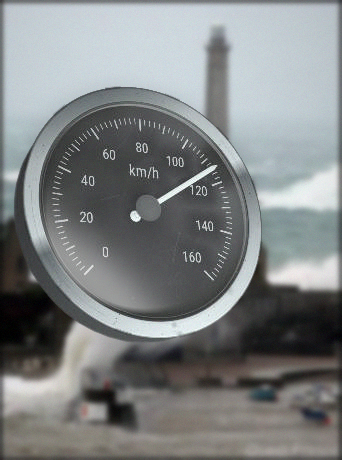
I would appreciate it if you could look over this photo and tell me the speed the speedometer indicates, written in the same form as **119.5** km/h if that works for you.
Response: **114** km/h
